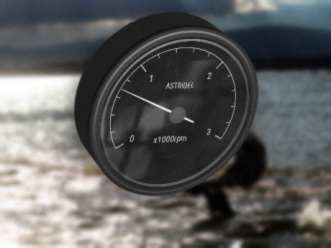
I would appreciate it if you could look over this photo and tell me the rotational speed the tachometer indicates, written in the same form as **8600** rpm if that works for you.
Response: **700** rpm
